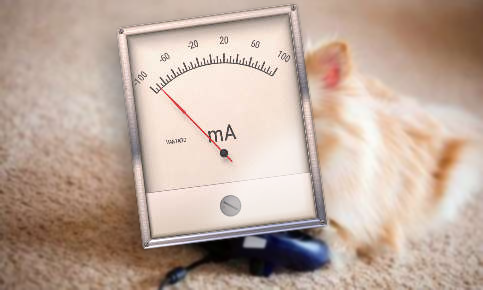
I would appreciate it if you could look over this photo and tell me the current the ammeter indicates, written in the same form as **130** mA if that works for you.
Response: **-90** mA
